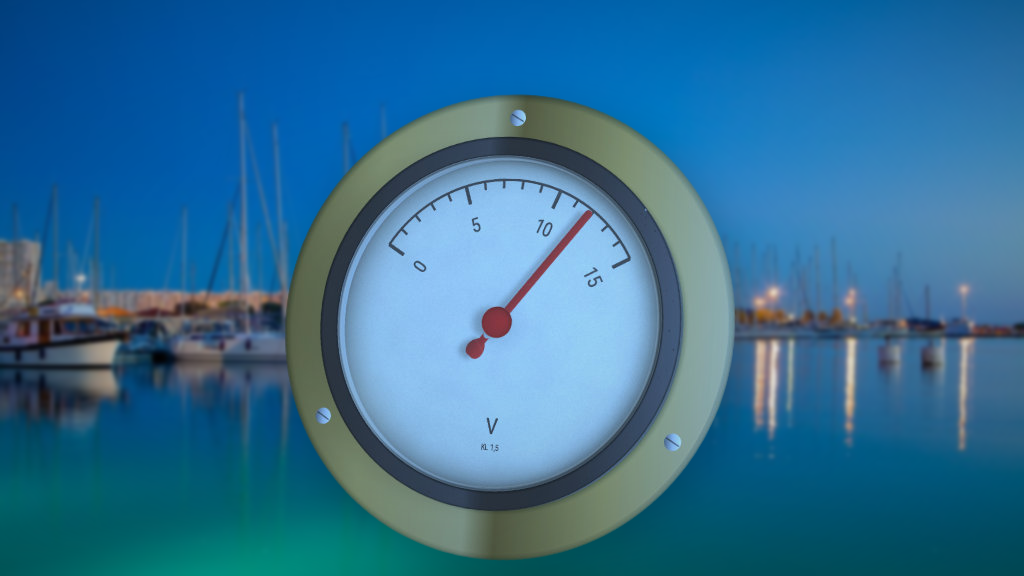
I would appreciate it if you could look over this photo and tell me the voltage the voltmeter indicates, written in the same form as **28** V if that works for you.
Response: **12** V
